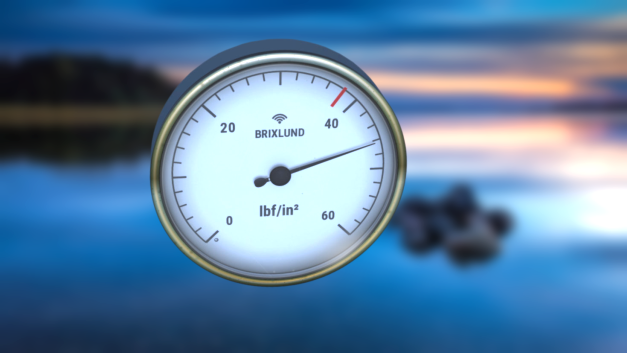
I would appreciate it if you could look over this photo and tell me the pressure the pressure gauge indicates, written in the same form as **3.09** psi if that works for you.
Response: **46** psi
